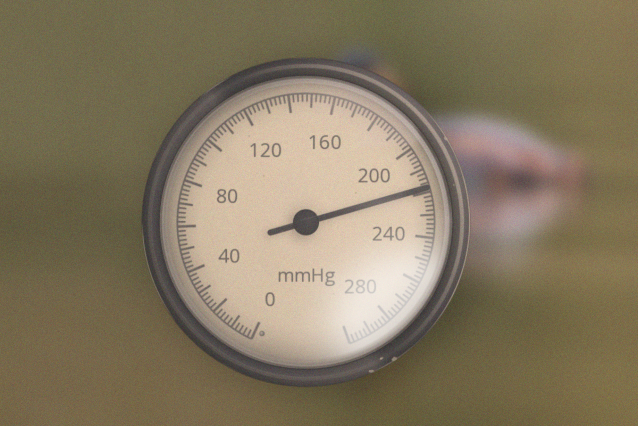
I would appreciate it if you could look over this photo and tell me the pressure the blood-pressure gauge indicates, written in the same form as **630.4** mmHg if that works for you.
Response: **218** mmHg
